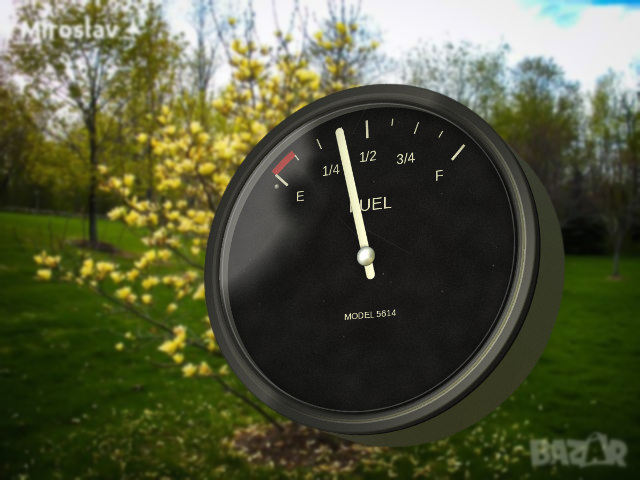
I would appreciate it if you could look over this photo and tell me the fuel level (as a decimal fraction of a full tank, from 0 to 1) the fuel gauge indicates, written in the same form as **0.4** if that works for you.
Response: **0.375**
